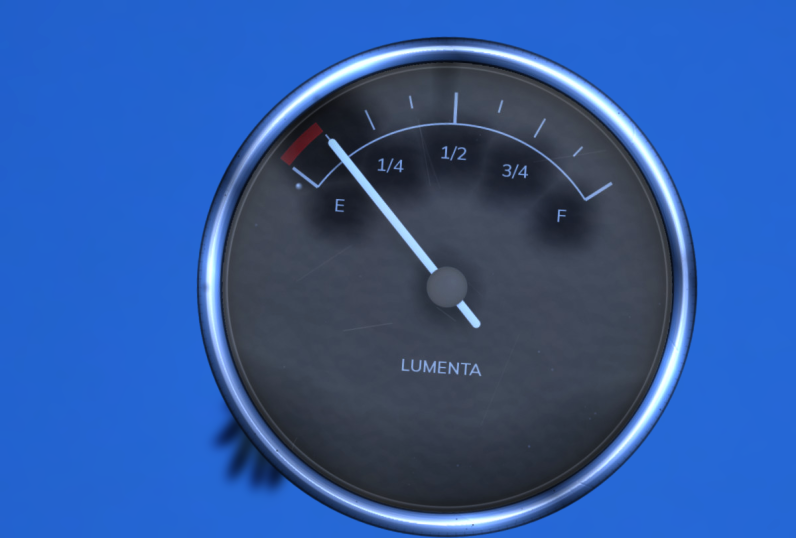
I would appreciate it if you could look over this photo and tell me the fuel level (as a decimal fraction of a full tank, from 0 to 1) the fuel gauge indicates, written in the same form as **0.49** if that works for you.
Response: **0.125**
